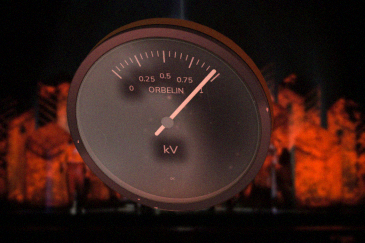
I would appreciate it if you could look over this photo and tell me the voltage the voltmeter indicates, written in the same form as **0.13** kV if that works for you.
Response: **0.95** kV
